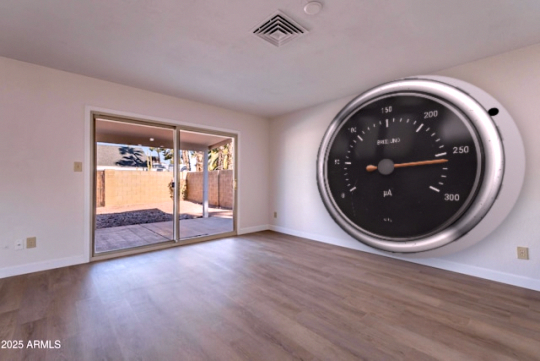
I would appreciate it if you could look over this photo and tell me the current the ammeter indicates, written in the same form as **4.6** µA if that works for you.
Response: **260** µA
